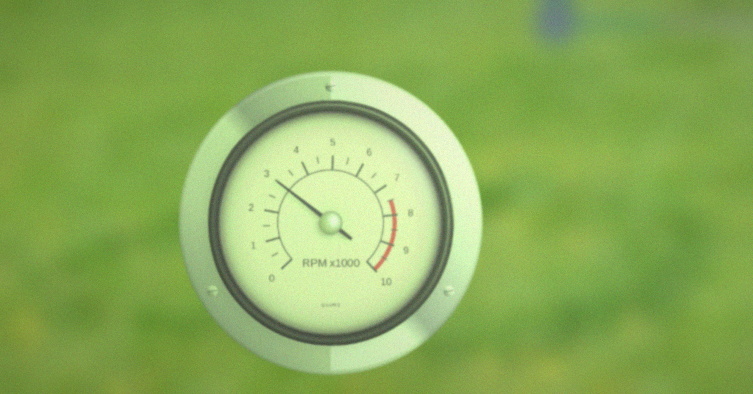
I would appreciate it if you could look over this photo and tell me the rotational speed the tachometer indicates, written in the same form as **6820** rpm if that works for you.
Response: **3000** rpm
